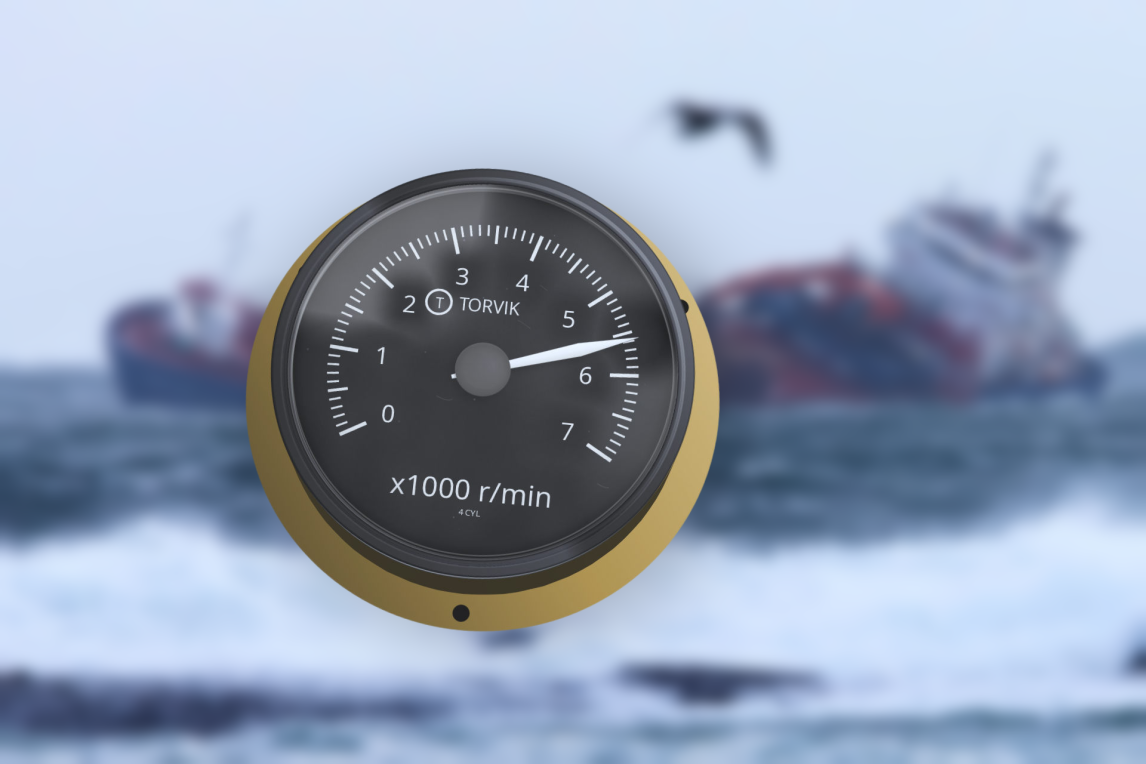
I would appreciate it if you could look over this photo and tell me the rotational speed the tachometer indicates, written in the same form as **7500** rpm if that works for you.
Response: **5600** rpm
